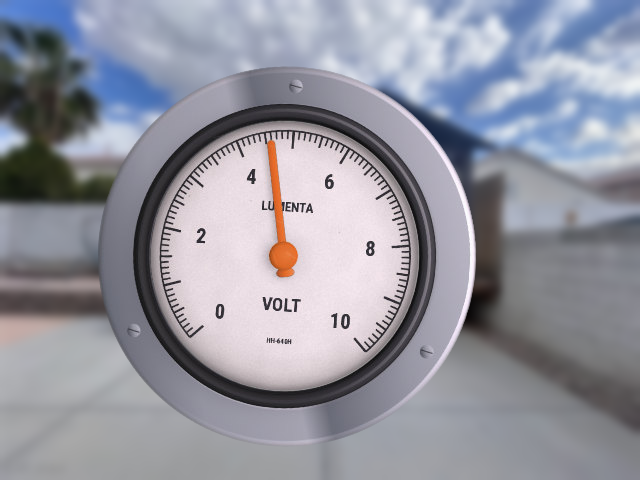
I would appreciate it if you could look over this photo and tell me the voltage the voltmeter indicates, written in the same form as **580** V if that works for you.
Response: **4.6** V
